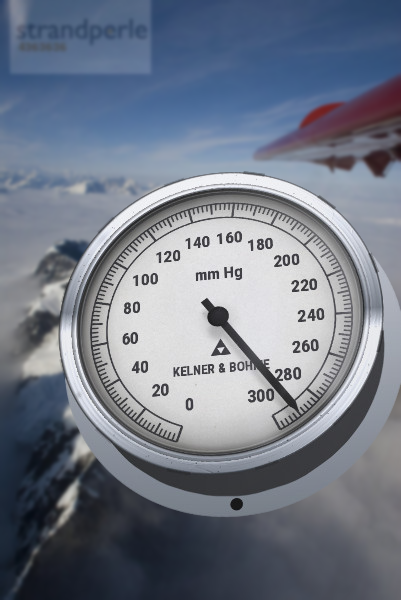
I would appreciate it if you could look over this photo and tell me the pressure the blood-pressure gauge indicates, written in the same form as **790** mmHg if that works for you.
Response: **290** mmHg
